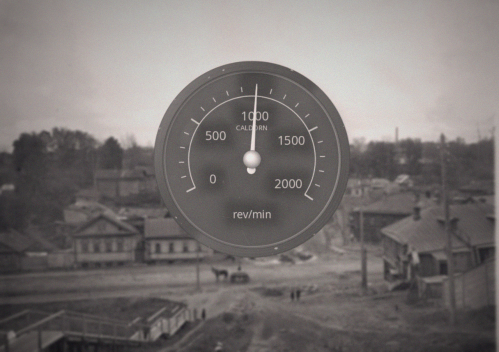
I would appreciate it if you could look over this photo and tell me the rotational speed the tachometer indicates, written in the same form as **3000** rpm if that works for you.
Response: **1000** rpm
